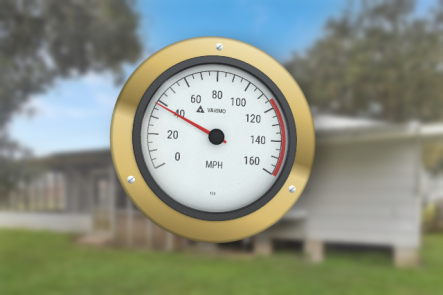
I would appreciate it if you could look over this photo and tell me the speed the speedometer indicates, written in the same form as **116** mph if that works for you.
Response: **37.5** mph
